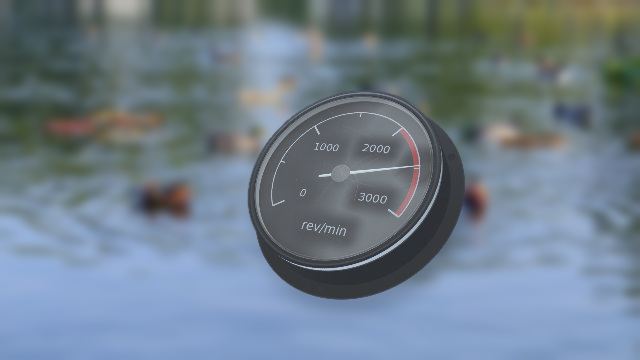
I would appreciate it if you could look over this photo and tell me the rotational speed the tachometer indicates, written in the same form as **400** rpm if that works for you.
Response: **2500** rpm
